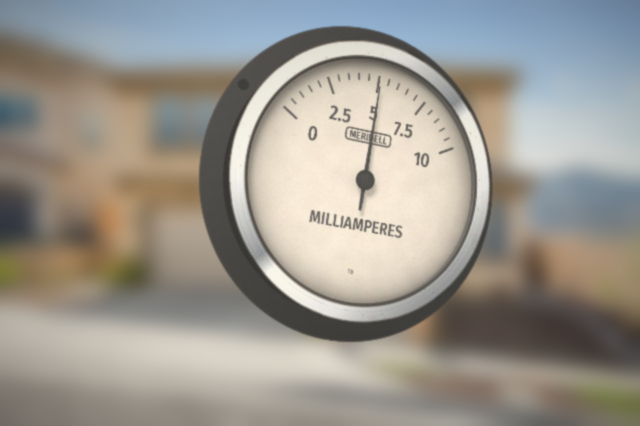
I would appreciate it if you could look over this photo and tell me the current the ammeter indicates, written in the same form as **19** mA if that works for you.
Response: **5** mA
